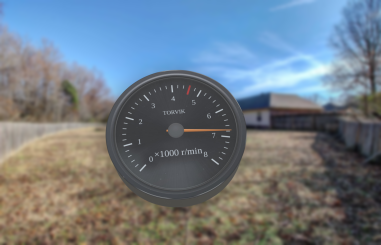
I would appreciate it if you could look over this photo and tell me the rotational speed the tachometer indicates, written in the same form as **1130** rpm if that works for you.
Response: **6800** rpm
